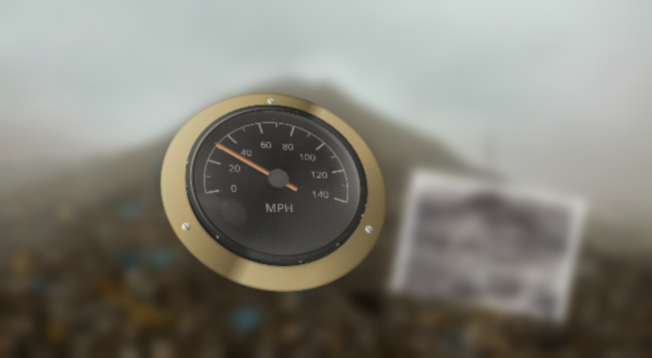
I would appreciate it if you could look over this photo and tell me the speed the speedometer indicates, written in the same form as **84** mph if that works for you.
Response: **30** mph
